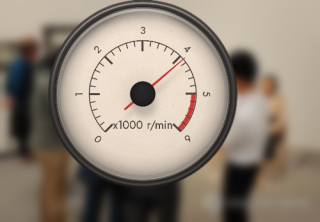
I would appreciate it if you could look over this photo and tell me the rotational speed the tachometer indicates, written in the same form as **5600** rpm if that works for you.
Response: **4100** rpm
